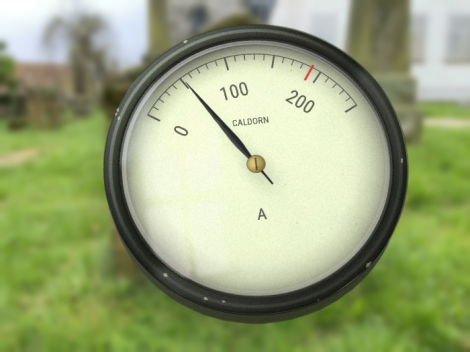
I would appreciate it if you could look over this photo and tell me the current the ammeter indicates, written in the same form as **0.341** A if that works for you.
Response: **50** A
